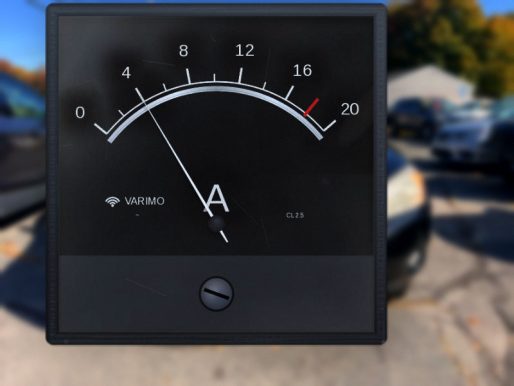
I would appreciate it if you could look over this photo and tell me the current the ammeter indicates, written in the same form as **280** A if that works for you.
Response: **4** A
